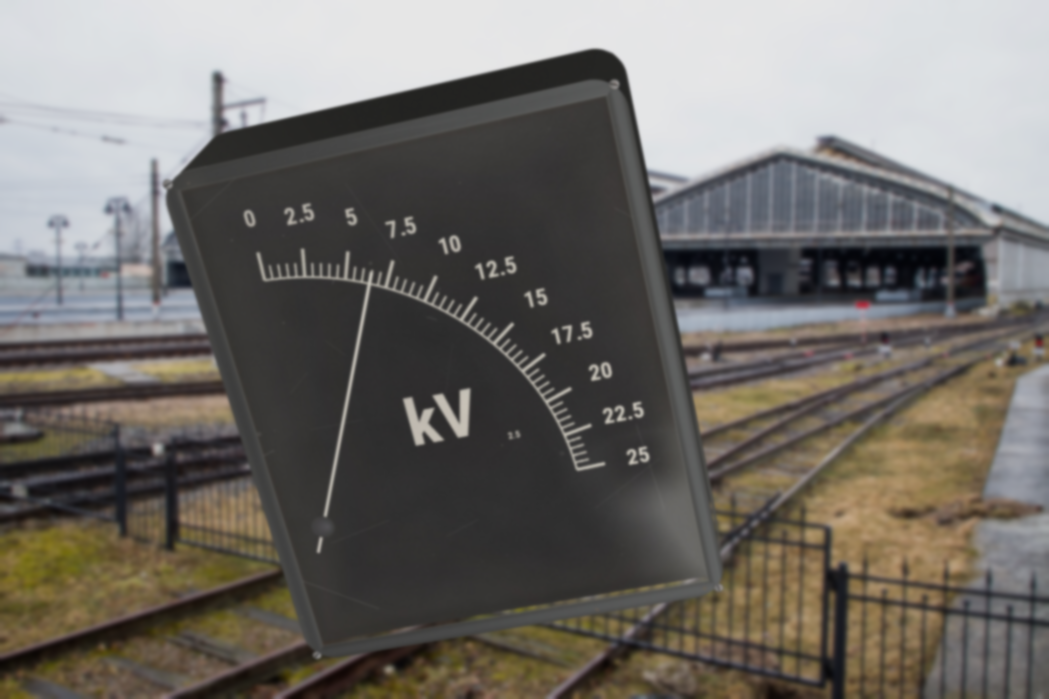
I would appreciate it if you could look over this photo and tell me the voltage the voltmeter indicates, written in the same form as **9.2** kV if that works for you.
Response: **6.5** kV
